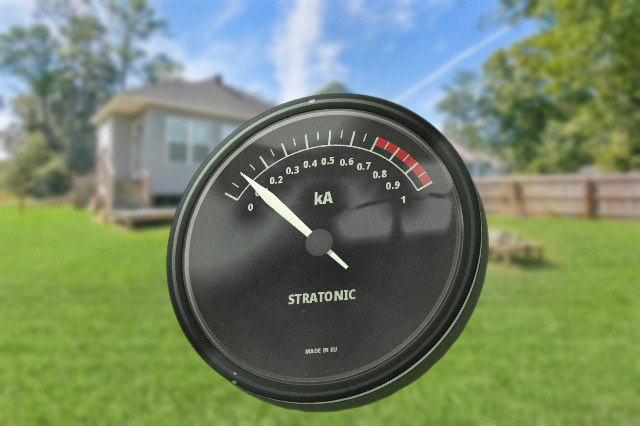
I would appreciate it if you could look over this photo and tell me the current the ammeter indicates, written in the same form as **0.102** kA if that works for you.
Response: **0.1** kA
